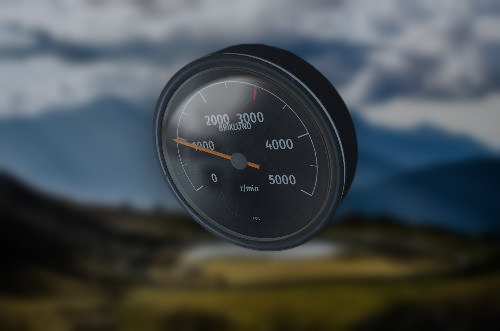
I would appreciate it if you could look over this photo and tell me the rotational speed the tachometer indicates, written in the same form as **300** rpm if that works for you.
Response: **1000** rpm
